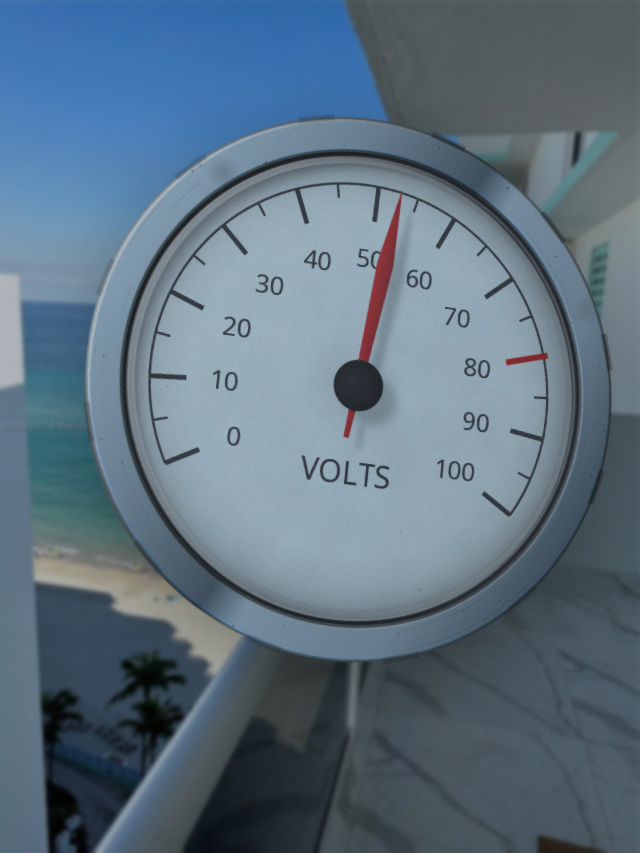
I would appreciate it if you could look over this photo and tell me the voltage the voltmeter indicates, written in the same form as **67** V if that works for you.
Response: **52.5** V
